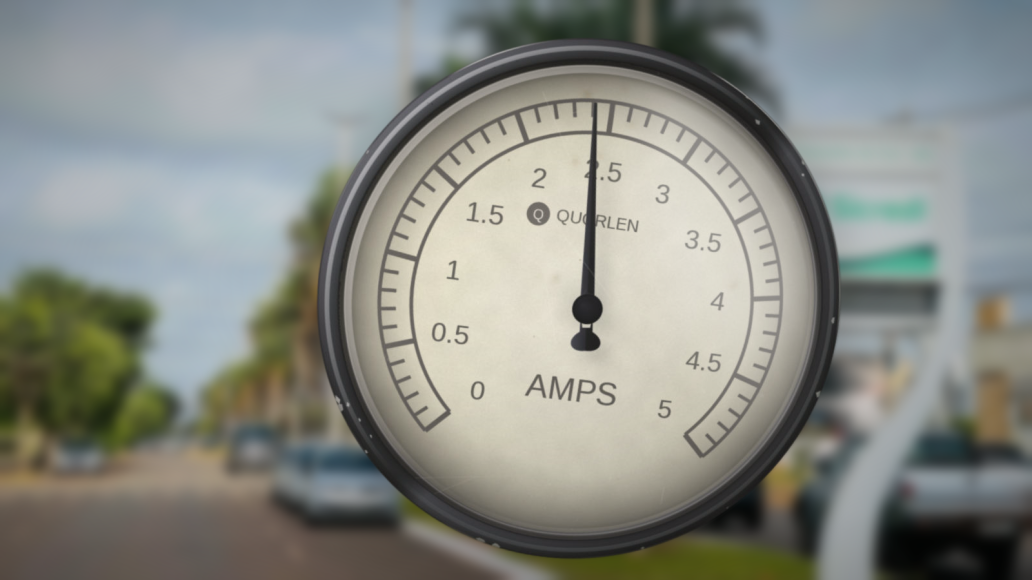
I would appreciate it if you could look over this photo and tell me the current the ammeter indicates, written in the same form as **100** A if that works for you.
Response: **2.4** A
